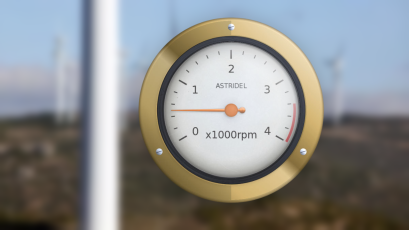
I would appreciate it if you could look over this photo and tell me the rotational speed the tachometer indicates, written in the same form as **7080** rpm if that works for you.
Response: **500** rpm
